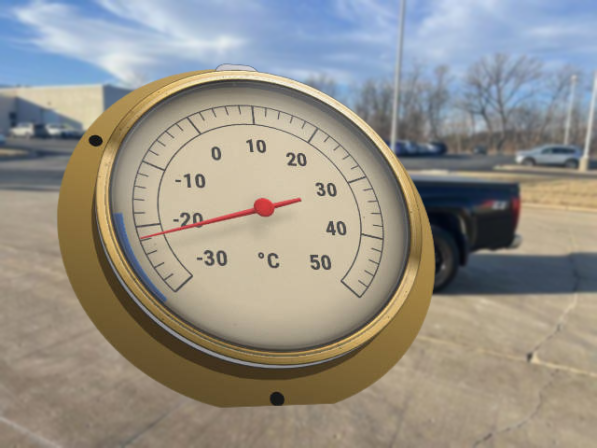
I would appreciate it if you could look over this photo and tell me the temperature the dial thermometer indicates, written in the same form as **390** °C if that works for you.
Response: **-22** °C
